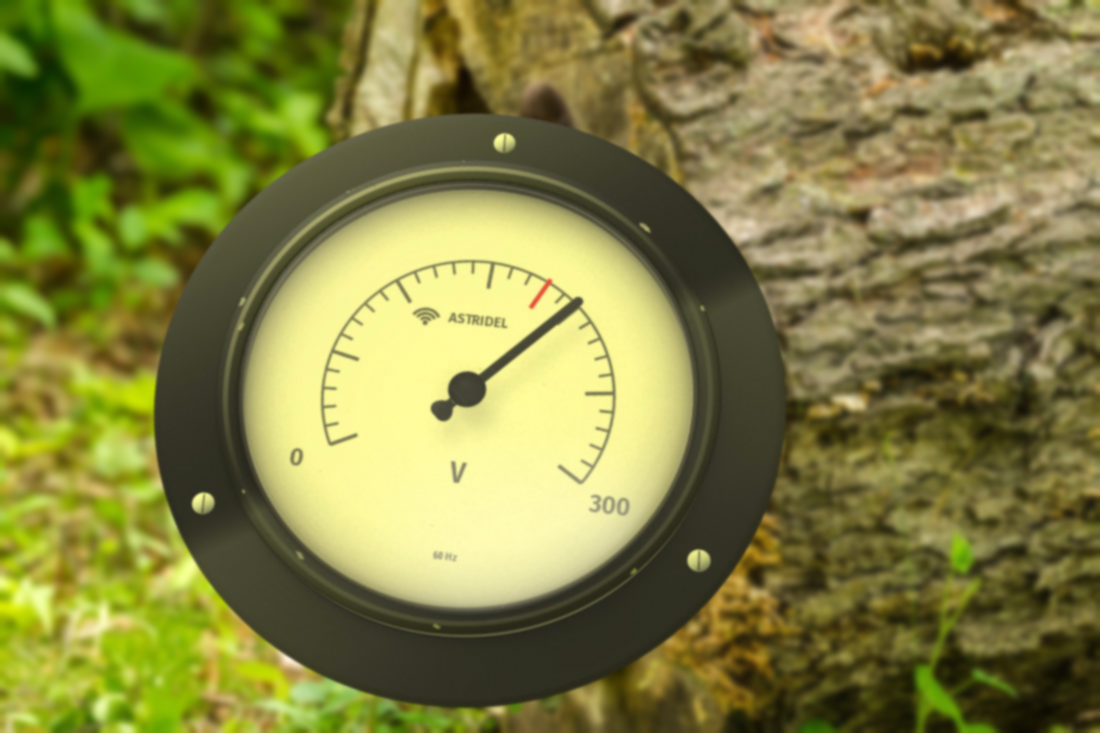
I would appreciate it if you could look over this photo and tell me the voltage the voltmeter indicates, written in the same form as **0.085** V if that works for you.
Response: **200** V
